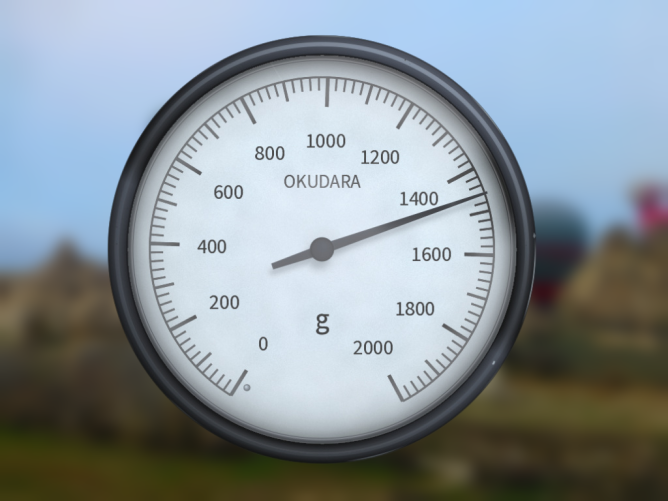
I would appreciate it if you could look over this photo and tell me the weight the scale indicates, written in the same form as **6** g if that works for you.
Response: **1460** g
